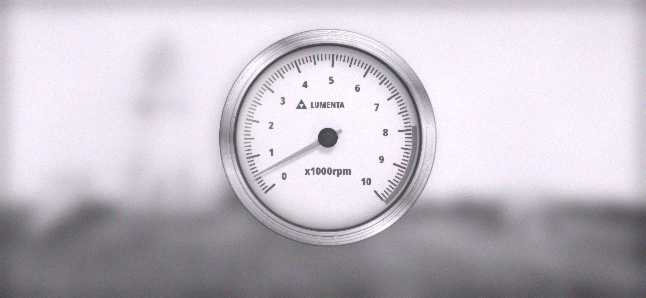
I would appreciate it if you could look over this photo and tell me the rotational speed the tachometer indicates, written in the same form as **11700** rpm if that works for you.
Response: **500** rpm
